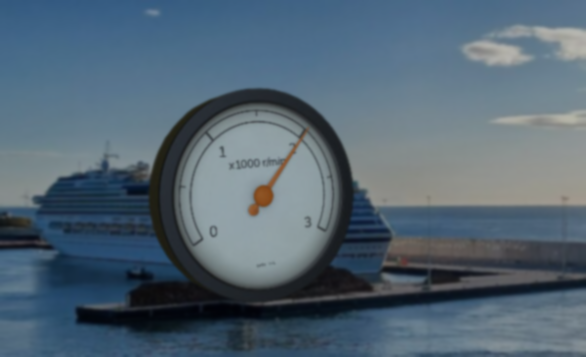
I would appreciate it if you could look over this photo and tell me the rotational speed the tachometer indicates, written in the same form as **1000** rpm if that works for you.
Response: **2000** rpm
